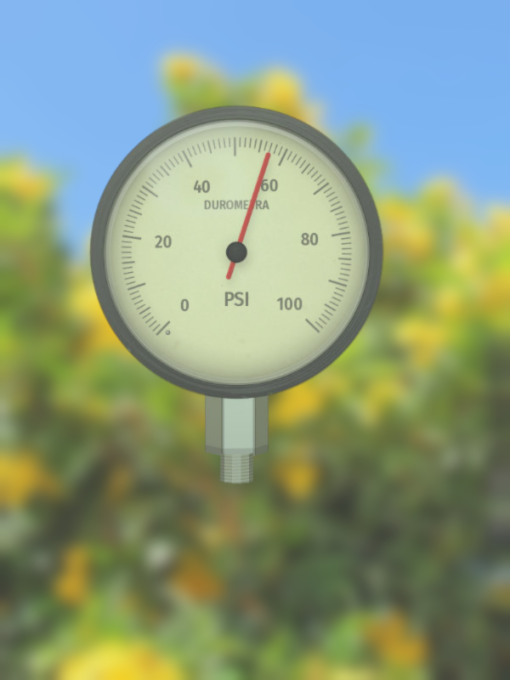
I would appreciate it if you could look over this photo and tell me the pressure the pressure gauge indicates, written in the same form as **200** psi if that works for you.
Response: **57** psi
